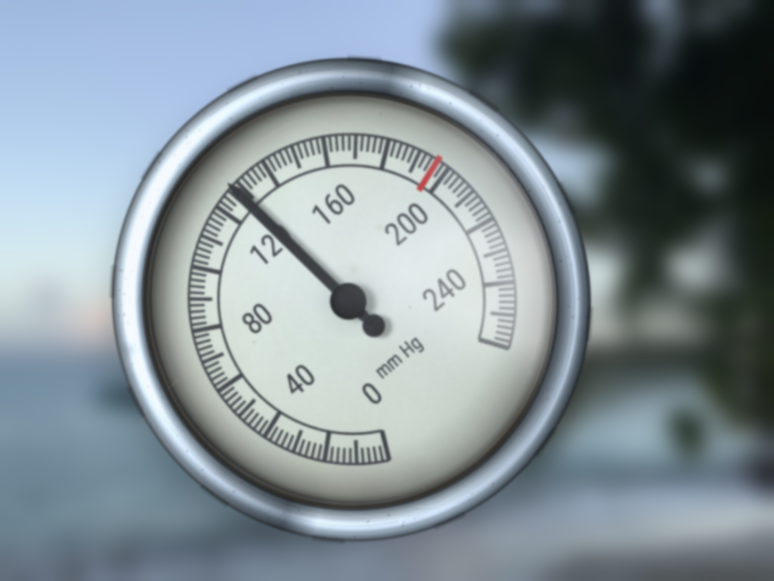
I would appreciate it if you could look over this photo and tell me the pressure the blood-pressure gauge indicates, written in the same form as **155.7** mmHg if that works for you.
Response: **128** mmHg
